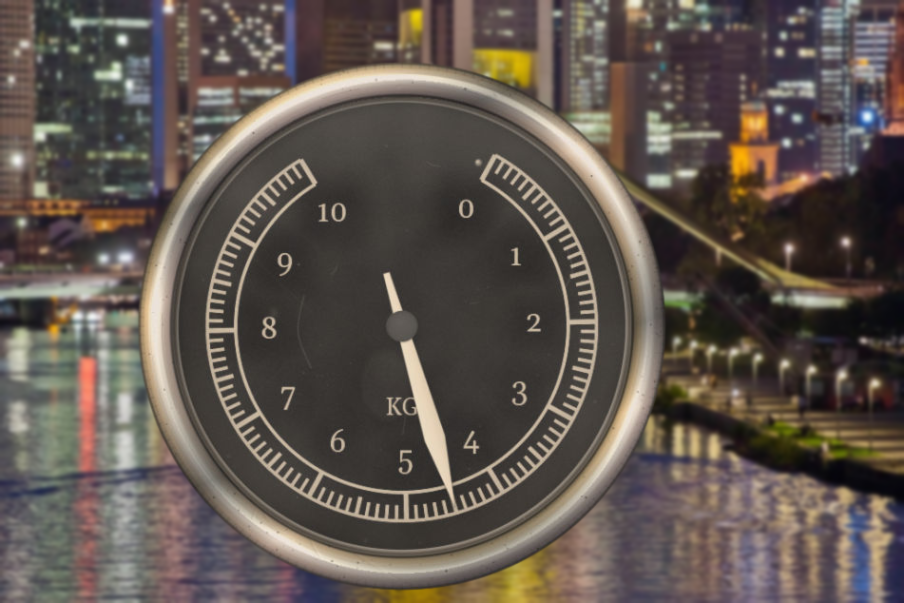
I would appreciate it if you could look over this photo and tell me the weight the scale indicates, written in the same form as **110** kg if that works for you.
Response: **4.5** kg
